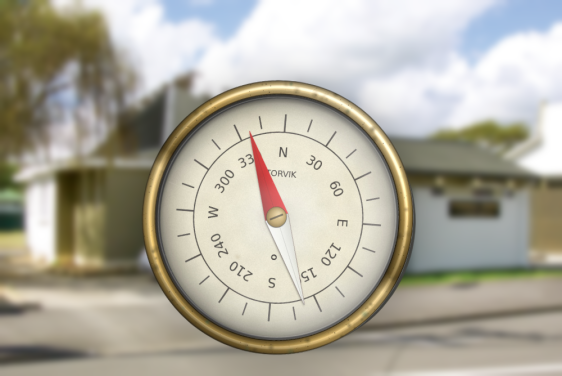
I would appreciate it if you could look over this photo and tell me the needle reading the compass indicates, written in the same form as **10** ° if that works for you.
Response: **337.5** °
